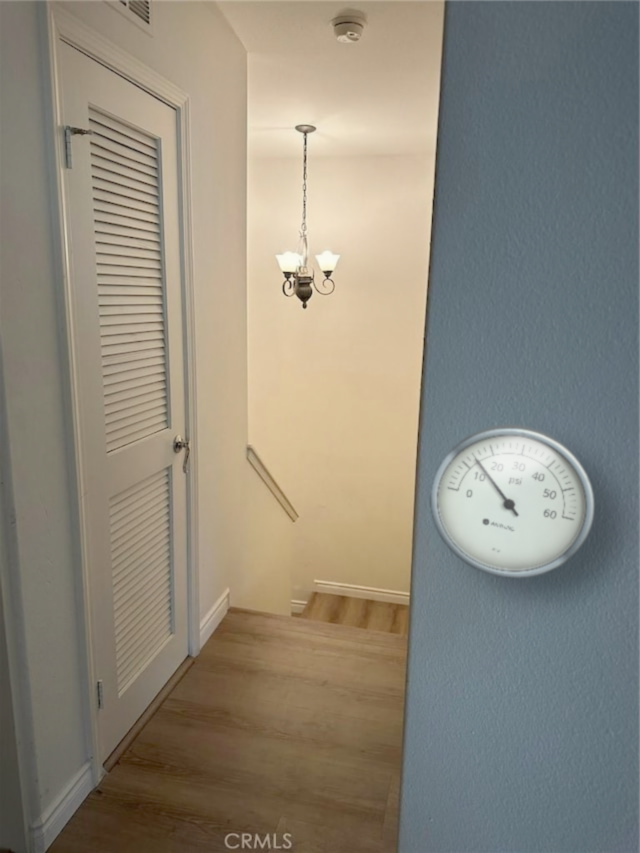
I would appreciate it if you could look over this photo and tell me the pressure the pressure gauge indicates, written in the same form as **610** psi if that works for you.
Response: **14** psi
